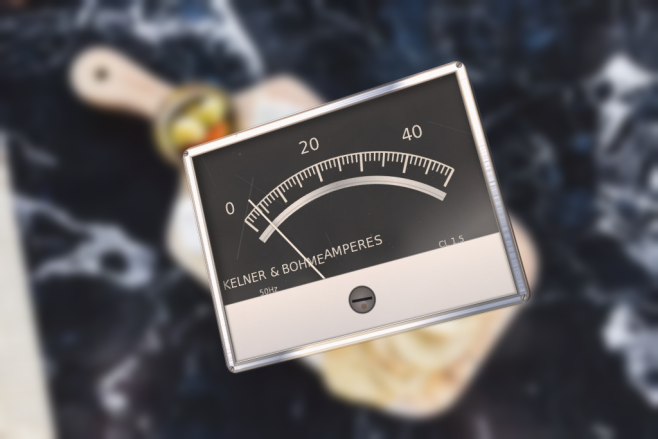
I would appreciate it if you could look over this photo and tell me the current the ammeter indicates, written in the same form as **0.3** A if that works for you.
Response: **4** A
